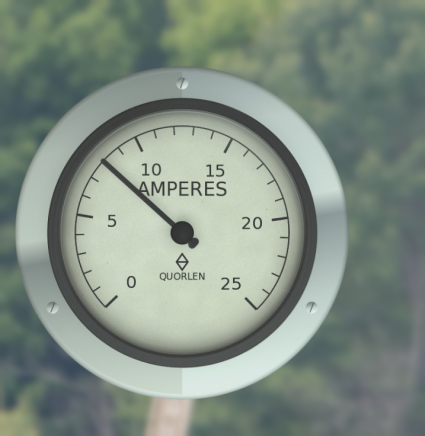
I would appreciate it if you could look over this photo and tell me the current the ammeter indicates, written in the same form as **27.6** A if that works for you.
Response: **8** A
